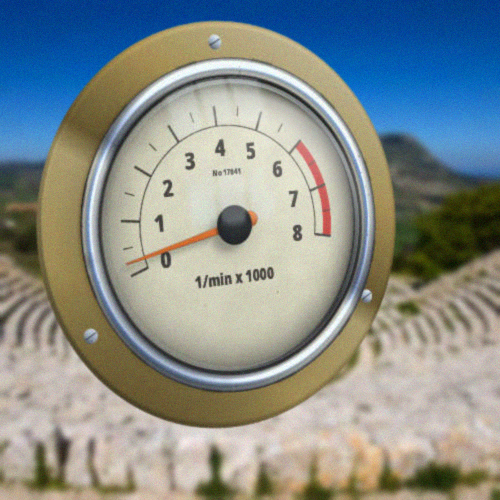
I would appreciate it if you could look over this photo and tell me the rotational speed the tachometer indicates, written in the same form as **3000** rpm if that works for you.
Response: **250** rpm
